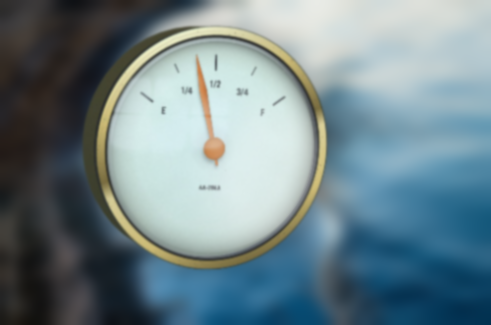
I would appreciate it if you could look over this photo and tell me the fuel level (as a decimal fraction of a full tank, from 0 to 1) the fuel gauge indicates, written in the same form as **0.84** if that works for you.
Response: **0.375**
